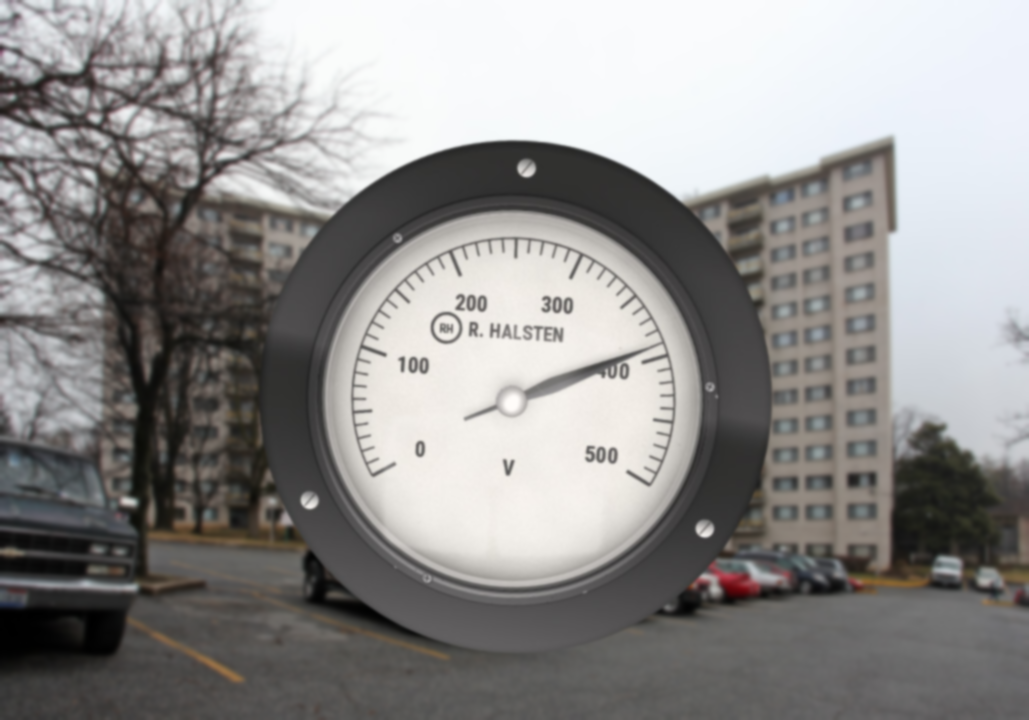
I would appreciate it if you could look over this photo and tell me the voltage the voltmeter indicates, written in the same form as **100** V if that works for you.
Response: **390** V
